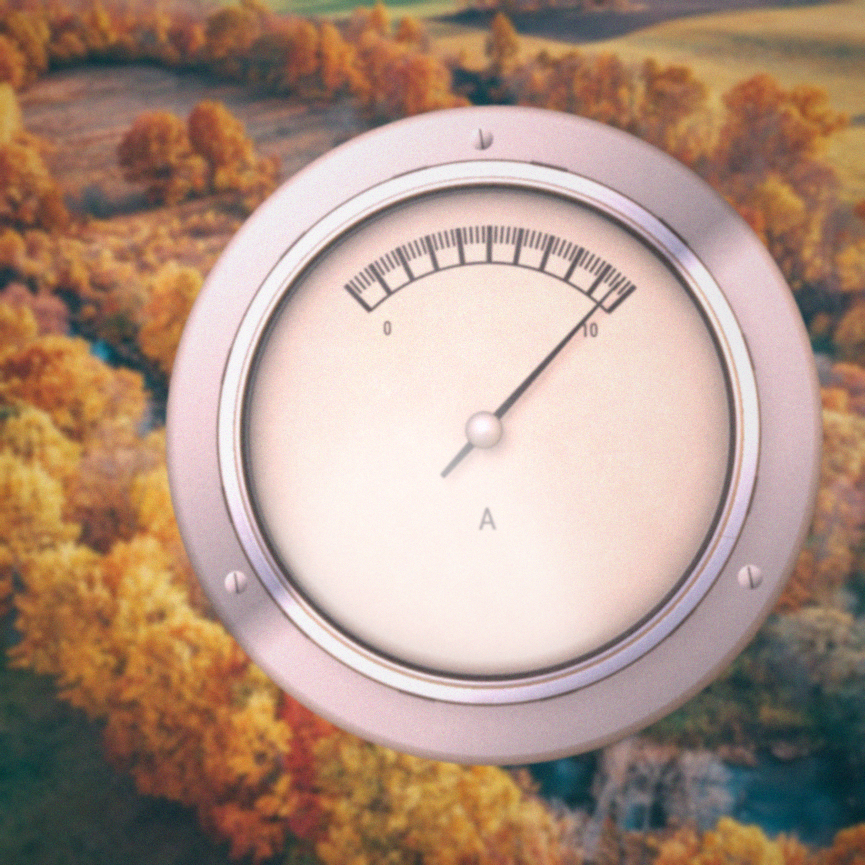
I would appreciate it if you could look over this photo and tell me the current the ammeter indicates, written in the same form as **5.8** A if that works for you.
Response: **9.6** A
